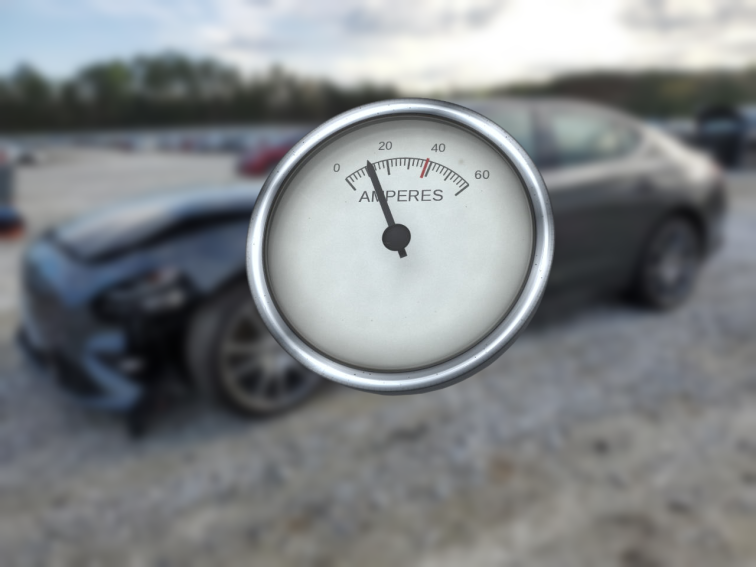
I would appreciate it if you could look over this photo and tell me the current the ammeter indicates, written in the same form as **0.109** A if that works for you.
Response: **12** A
